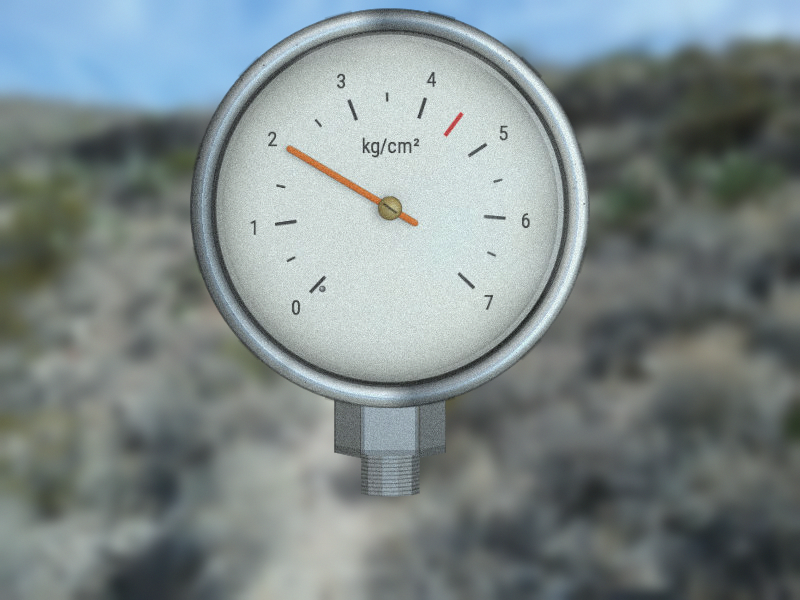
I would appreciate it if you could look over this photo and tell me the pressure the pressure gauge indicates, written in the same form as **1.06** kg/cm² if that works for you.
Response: **2** kg/cm²
